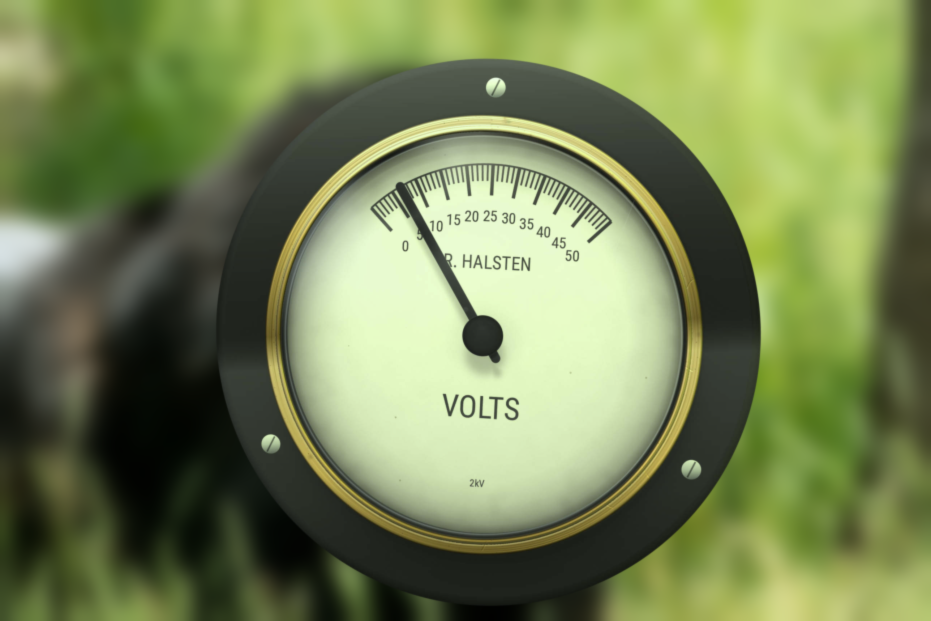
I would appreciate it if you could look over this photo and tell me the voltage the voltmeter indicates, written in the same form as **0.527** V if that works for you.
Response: **7** V
